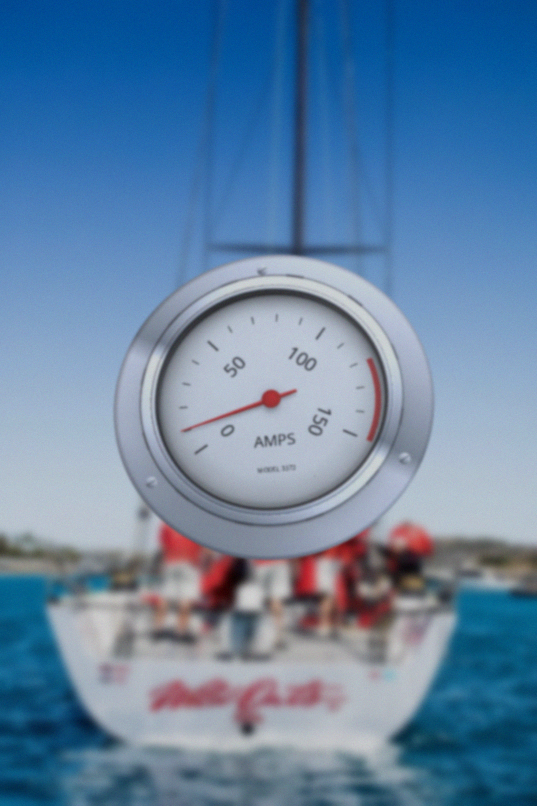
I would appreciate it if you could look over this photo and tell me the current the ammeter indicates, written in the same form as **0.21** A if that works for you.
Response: **10** A
